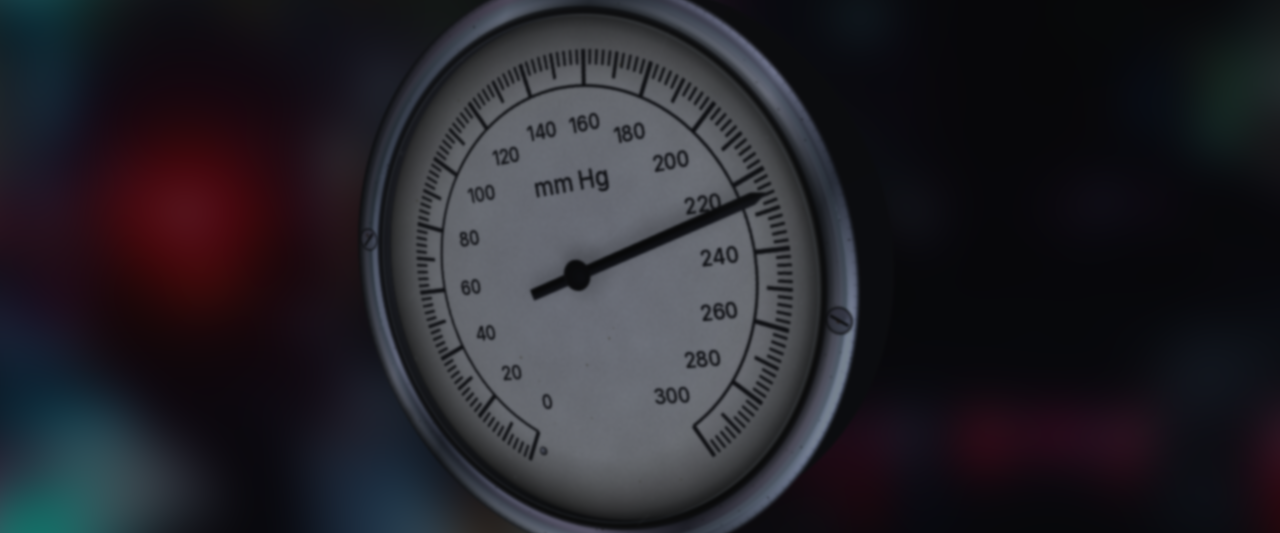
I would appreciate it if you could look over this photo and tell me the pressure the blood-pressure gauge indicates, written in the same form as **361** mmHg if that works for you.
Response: **226** mmHg
